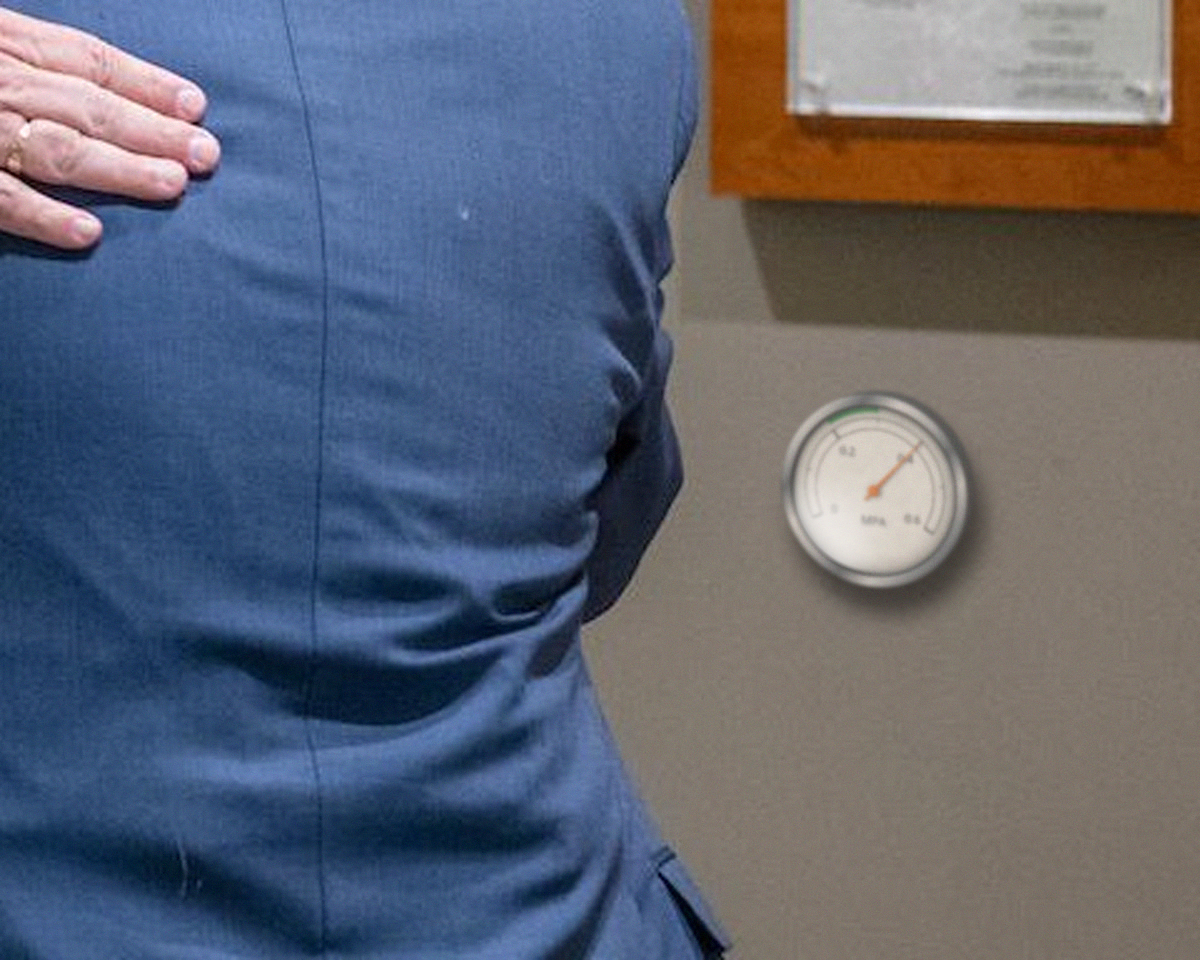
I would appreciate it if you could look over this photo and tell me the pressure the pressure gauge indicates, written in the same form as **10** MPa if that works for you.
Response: **0.4** MPa
